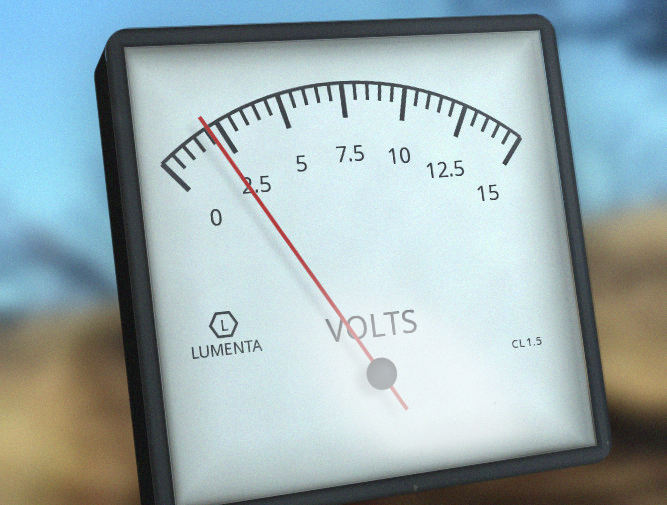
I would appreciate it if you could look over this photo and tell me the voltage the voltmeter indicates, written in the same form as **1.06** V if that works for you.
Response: **2** V
